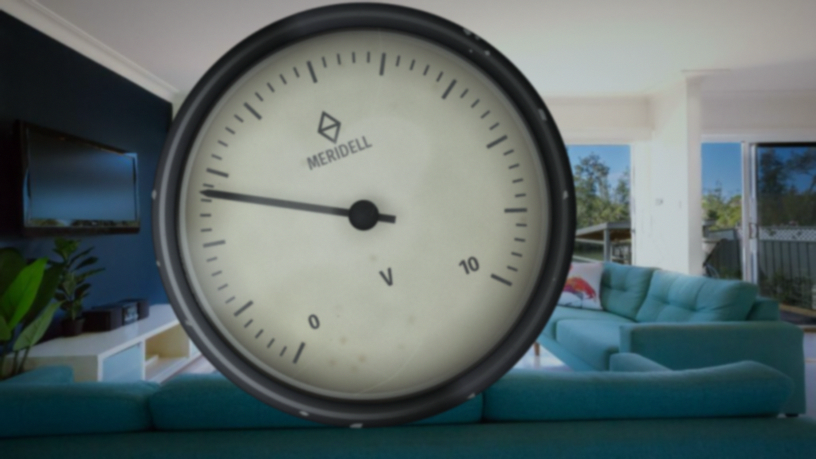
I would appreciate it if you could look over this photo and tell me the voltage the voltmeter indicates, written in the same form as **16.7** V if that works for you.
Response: **2.7** V
